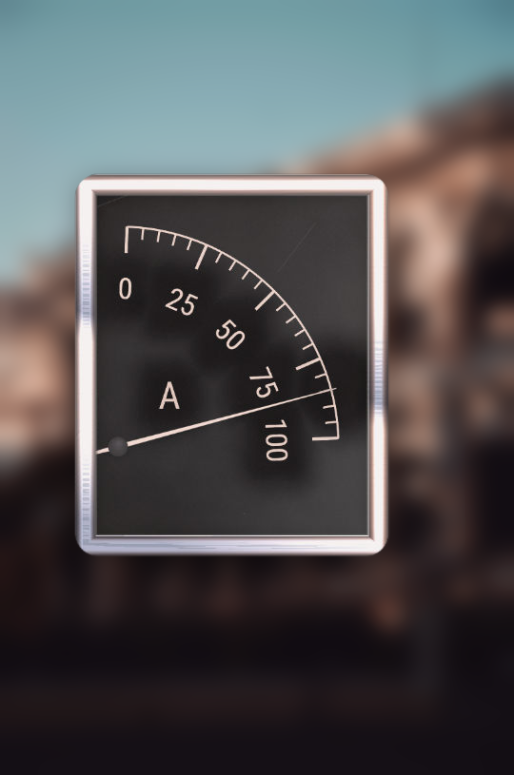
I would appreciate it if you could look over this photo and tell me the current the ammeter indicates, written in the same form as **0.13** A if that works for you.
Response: **85** A
